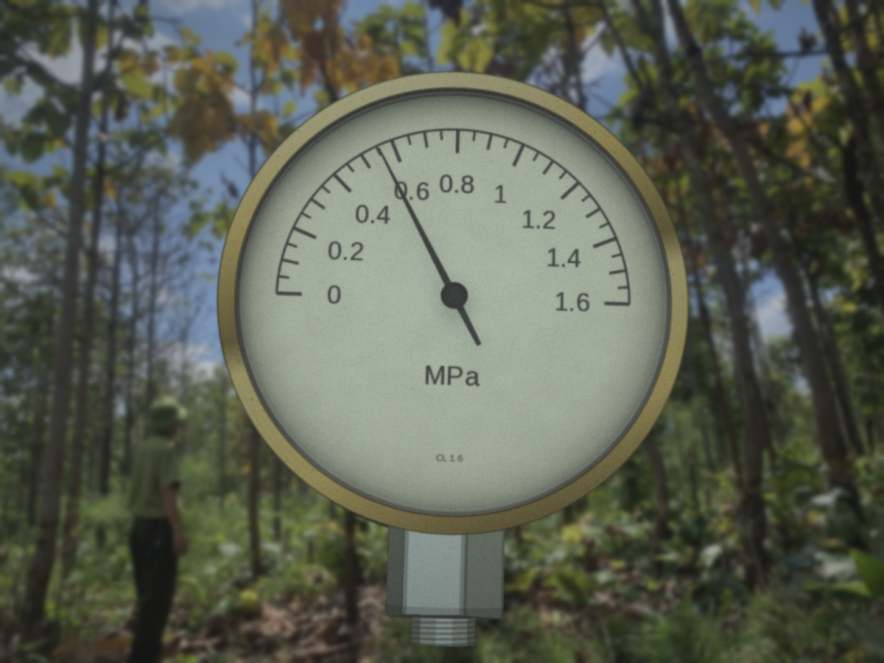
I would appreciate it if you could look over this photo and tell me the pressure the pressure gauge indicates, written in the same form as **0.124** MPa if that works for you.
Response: **0.55** MPa
